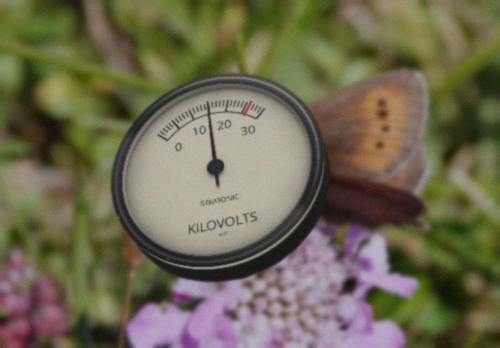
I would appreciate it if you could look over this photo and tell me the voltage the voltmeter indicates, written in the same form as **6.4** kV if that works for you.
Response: **15** kV
